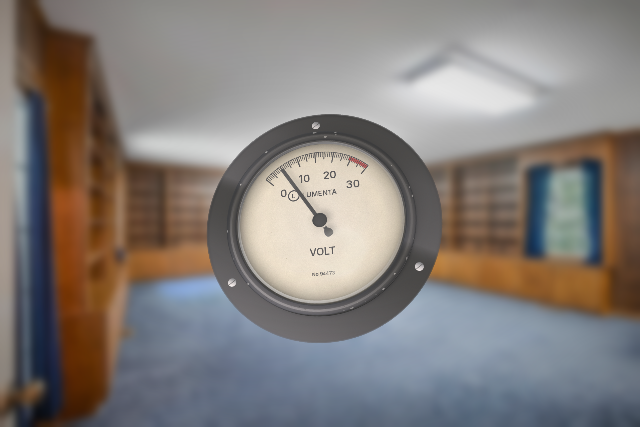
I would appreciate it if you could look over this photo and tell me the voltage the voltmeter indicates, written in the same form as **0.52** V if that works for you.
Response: **5** V
